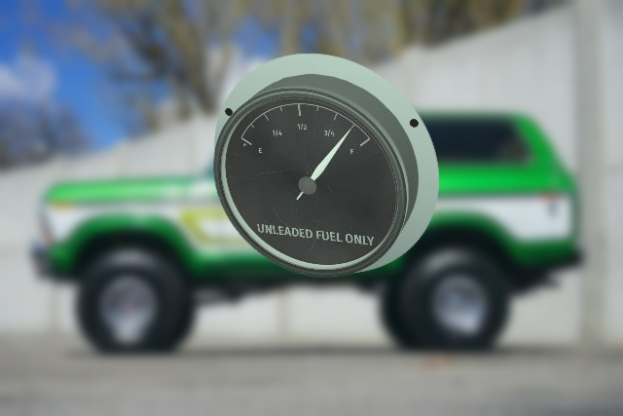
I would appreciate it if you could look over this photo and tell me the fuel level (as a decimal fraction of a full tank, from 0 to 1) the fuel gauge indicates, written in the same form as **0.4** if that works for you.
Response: **0.875**
